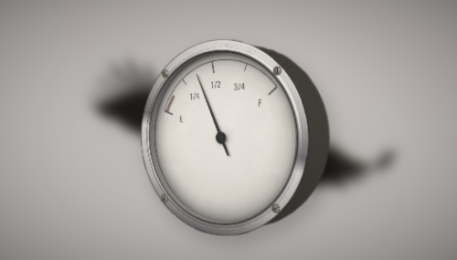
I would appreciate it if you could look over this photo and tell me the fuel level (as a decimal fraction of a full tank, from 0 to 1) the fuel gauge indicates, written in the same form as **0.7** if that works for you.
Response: **0.375**
